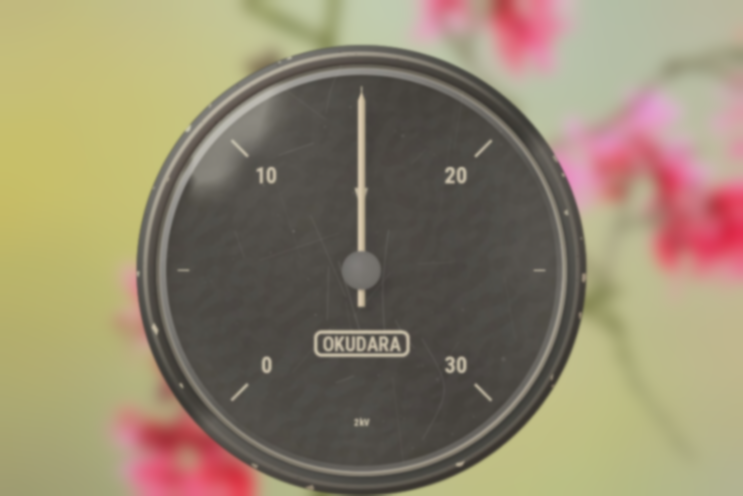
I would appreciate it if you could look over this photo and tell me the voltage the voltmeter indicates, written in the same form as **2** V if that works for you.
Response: **15** V
